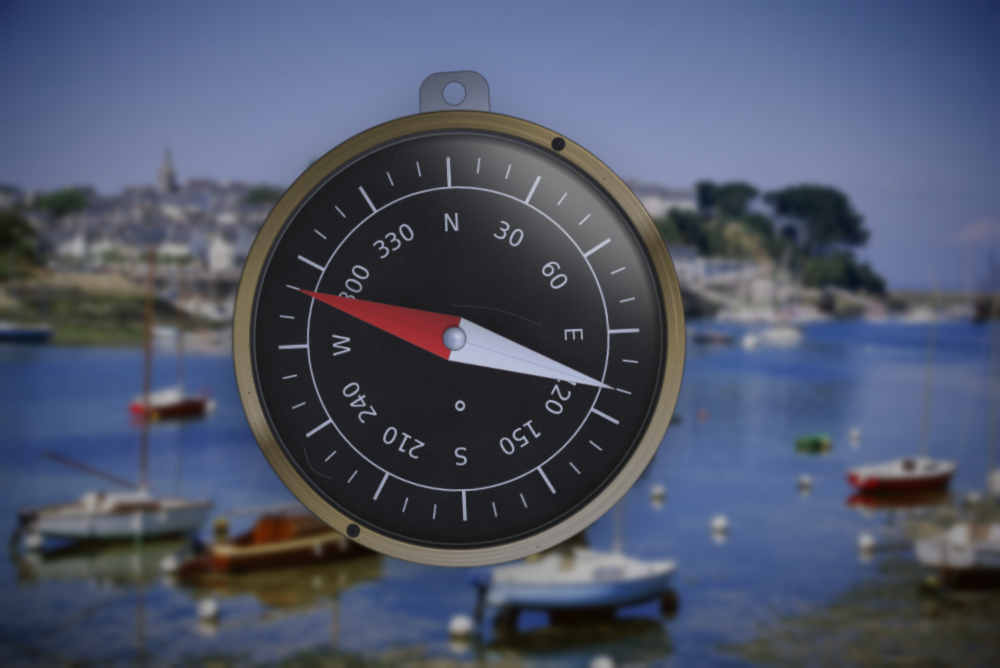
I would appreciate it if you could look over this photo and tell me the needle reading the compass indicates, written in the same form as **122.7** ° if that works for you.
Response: **290** °
